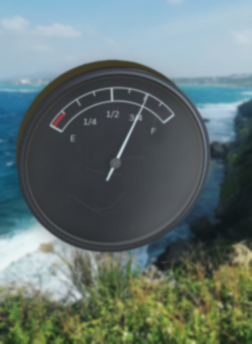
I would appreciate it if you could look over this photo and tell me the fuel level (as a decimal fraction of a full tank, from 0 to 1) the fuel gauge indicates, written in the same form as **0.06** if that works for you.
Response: **0.75**
